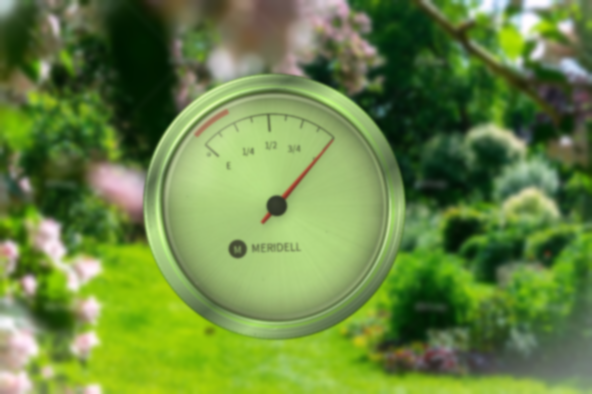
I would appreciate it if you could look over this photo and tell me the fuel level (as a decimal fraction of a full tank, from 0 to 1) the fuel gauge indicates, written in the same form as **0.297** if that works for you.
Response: **1**
